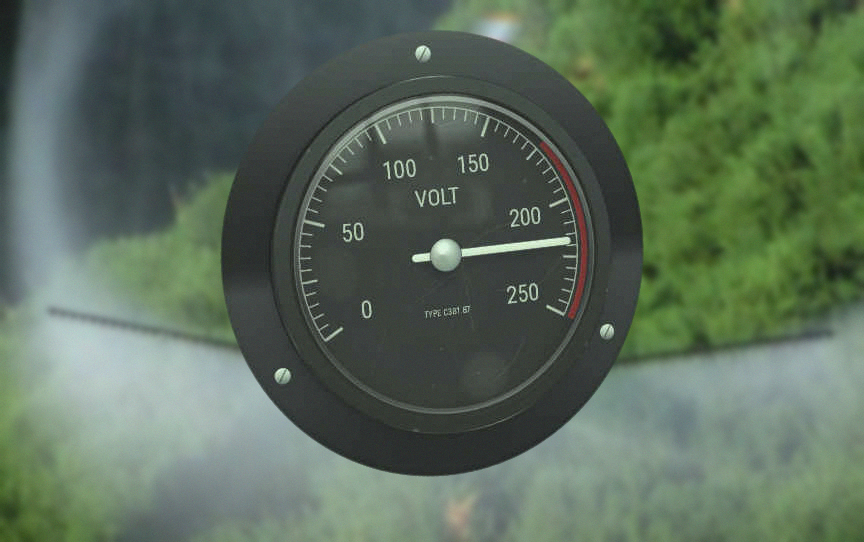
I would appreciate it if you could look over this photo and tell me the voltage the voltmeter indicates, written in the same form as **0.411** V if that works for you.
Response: **217.5** V
